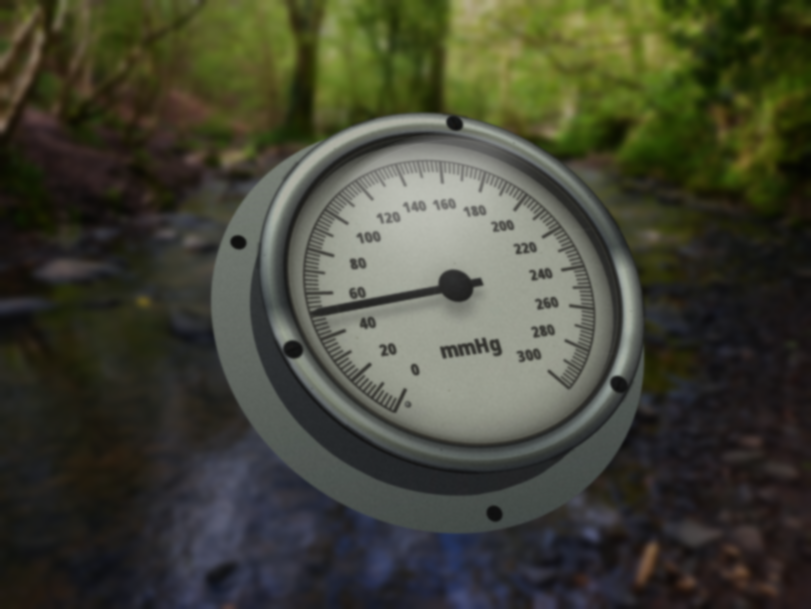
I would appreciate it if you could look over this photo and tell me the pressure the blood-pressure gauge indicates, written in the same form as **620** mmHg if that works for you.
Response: **50** mmHg
